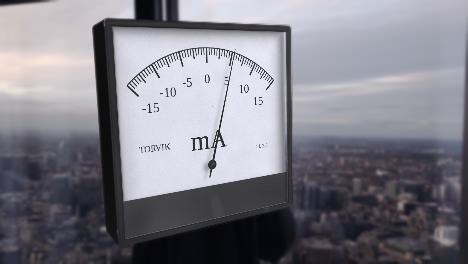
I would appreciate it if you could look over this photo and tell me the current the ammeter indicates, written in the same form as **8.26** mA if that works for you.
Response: **5** mA
